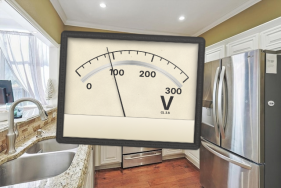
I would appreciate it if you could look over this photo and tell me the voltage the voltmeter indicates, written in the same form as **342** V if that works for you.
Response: **90** V
